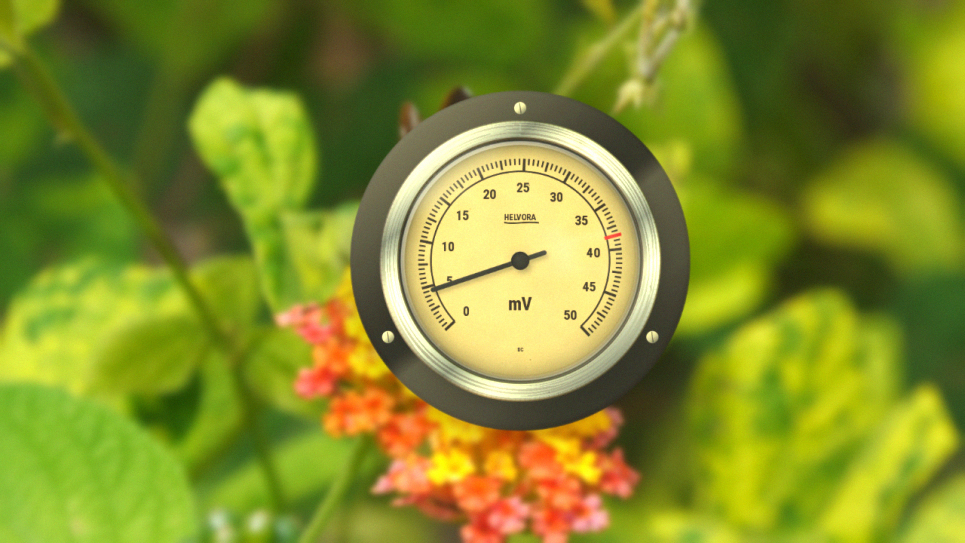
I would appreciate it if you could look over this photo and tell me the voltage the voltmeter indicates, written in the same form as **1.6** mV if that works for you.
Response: **4.5** mV
